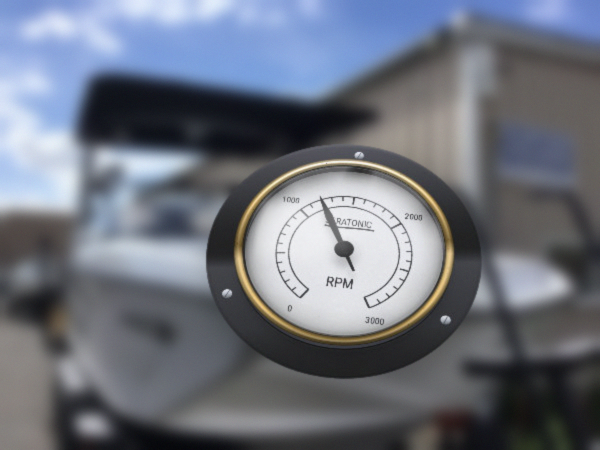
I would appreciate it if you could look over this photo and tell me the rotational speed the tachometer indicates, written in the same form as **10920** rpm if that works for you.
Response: **1200** rpm
